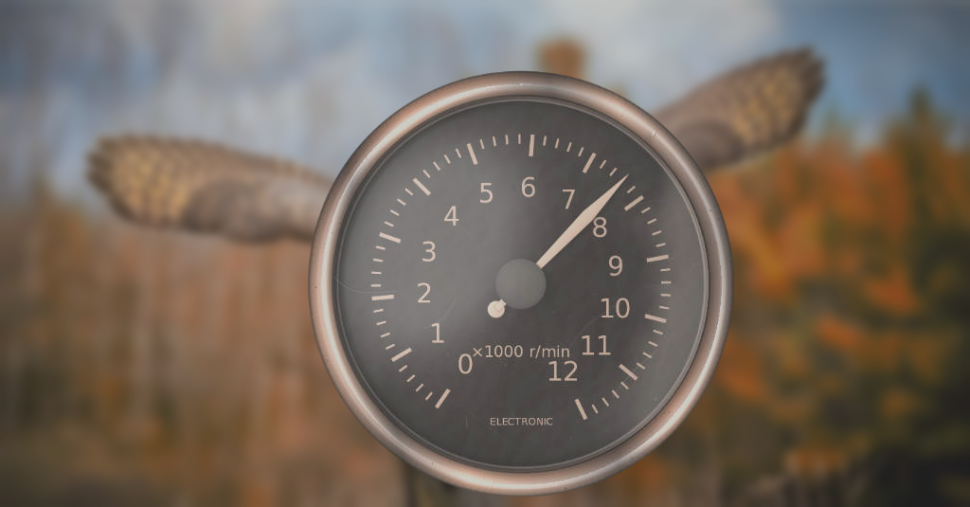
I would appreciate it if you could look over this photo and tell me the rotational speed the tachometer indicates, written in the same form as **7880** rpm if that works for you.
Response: **7600** rpm
